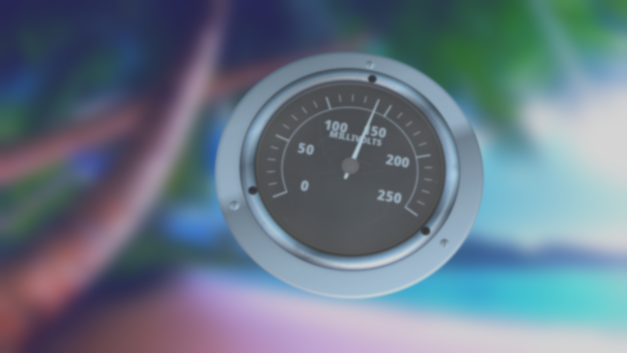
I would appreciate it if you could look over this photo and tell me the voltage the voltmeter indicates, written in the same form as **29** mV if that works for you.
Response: **140** mV
